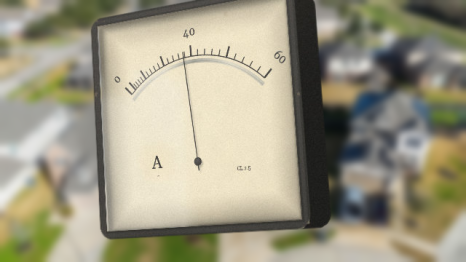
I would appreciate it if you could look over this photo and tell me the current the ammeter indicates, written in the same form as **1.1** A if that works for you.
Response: **38** A
